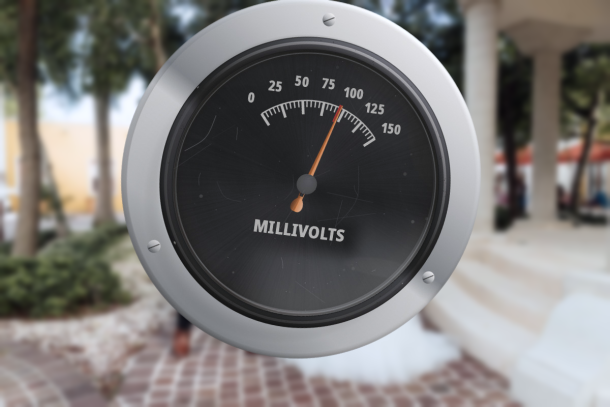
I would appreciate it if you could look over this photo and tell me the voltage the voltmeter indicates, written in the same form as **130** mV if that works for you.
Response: **95** mV
